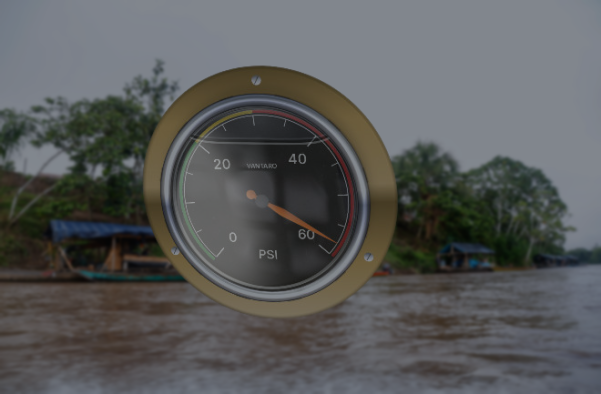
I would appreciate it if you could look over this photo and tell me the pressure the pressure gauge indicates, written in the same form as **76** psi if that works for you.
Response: **57.5** psi
